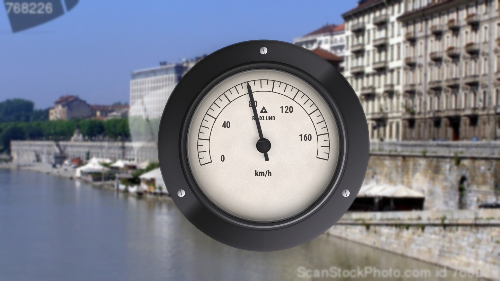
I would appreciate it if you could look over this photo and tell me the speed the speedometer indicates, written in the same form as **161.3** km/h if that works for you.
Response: **80** km/h
